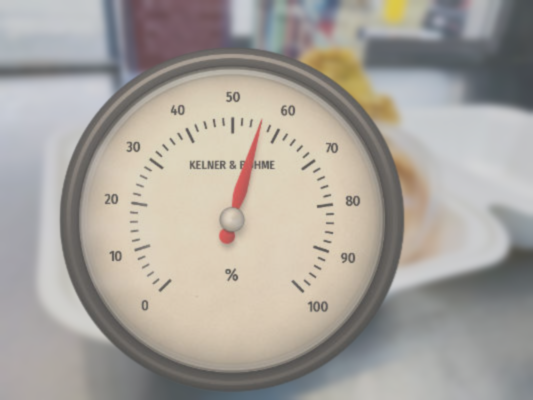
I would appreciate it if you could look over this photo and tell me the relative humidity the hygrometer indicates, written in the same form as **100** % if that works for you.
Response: **56** %
